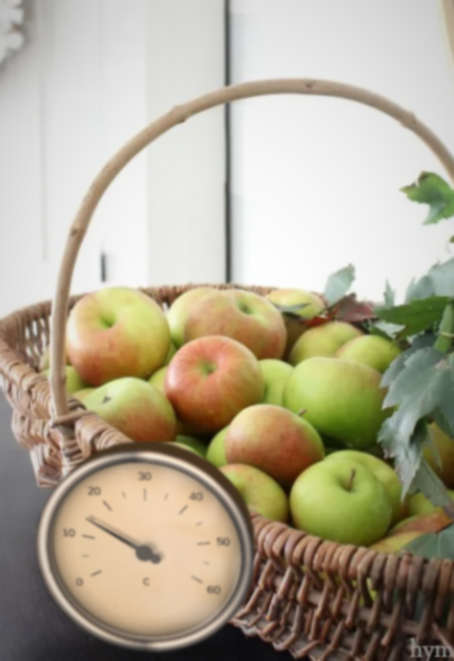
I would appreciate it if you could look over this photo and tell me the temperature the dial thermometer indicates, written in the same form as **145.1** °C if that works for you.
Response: **15** °C
